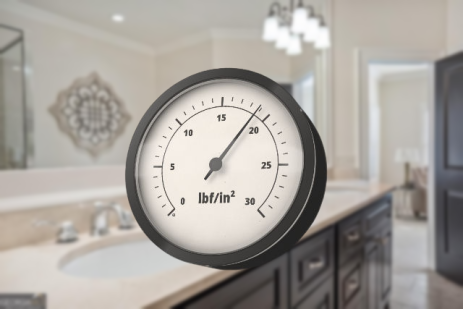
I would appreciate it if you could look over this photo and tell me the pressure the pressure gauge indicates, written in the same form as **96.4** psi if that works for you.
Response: **19** psi
